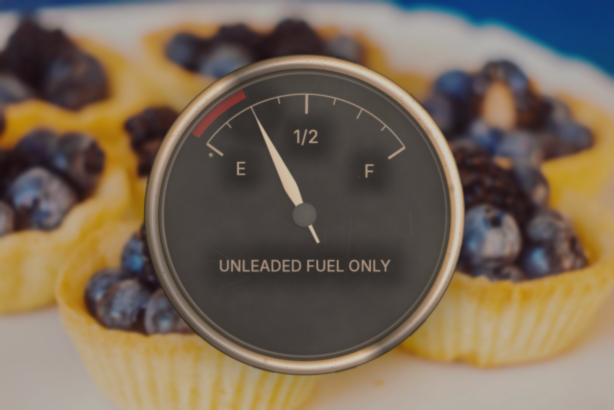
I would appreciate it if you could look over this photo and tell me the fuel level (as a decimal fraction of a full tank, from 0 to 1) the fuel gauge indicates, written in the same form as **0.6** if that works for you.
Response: **0.25**
